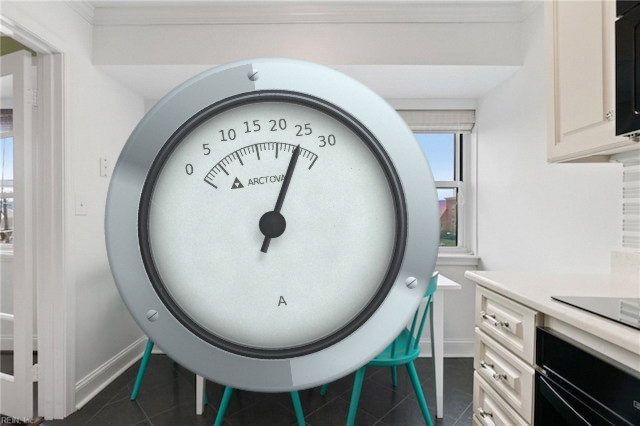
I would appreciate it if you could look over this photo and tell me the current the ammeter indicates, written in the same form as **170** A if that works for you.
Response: **25** A
